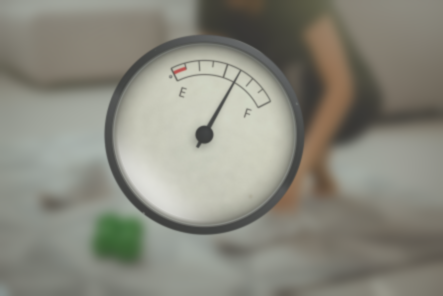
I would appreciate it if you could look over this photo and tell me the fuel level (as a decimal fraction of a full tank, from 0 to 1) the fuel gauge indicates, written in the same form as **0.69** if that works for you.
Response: **0.625**
